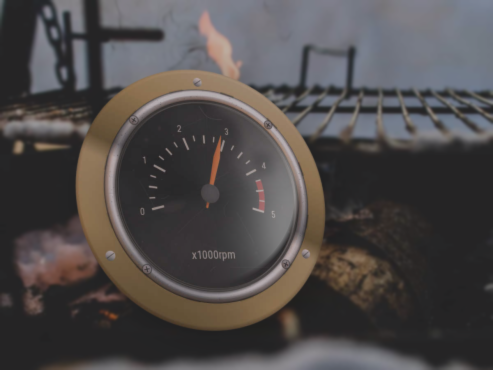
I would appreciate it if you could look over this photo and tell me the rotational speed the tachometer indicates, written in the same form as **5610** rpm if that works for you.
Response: **2875** rpm
